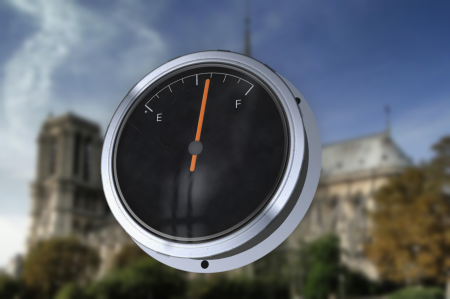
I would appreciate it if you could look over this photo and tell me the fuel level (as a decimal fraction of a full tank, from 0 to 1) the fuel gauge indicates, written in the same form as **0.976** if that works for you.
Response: **0.625**
